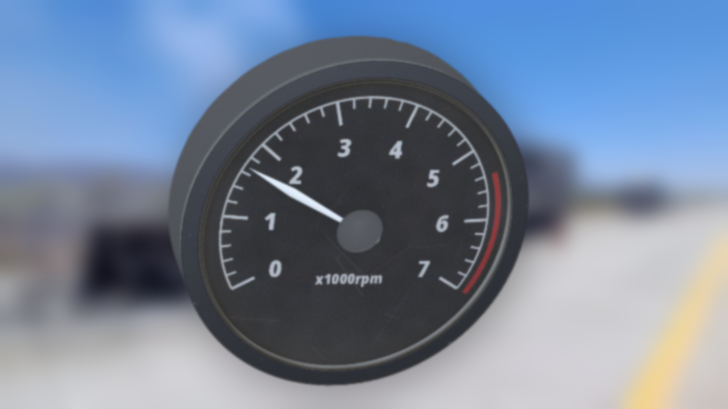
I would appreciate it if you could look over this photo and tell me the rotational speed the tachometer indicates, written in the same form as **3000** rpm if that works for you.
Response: **1700** rpm
